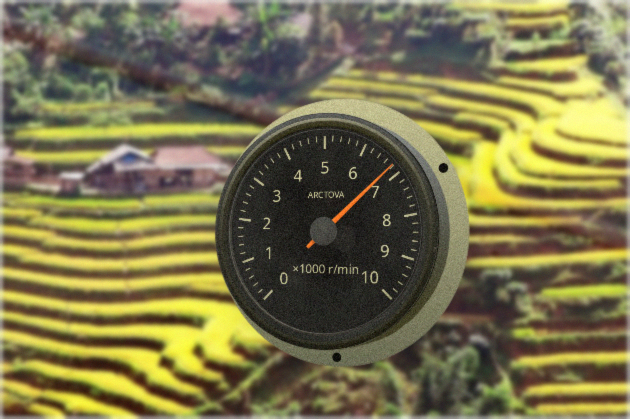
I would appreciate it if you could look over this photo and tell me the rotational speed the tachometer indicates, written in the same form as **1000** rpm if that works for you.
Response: **6800** rpm
